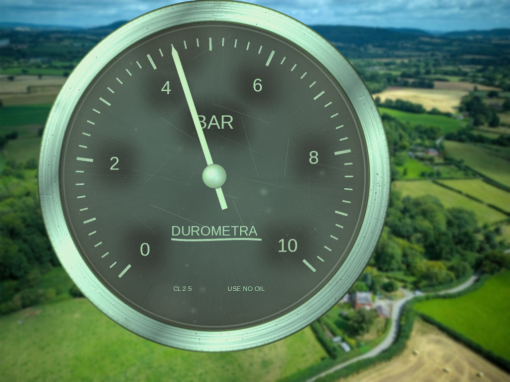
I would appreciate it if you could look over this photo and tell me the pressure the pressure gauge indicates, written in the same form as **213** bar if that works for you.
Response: **4.4** bar
